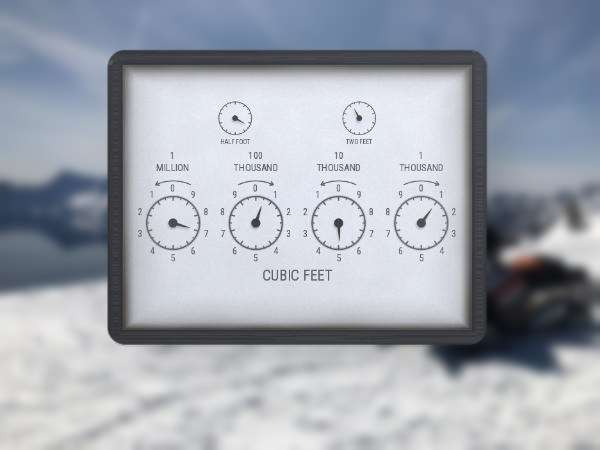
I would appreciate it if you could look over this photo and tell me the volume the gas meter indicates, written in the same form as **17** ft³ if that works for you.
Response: **705100** ft³
